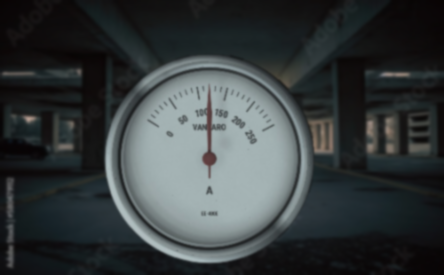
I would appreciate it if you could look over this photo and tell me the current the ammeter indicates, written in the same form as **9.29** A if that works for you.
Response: **120** A
